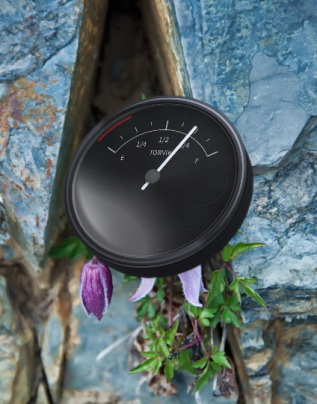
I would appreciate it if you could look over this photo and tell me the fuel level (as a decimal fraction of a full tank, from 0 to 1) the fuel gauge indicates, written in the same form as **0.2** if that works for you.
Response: **0.75**
